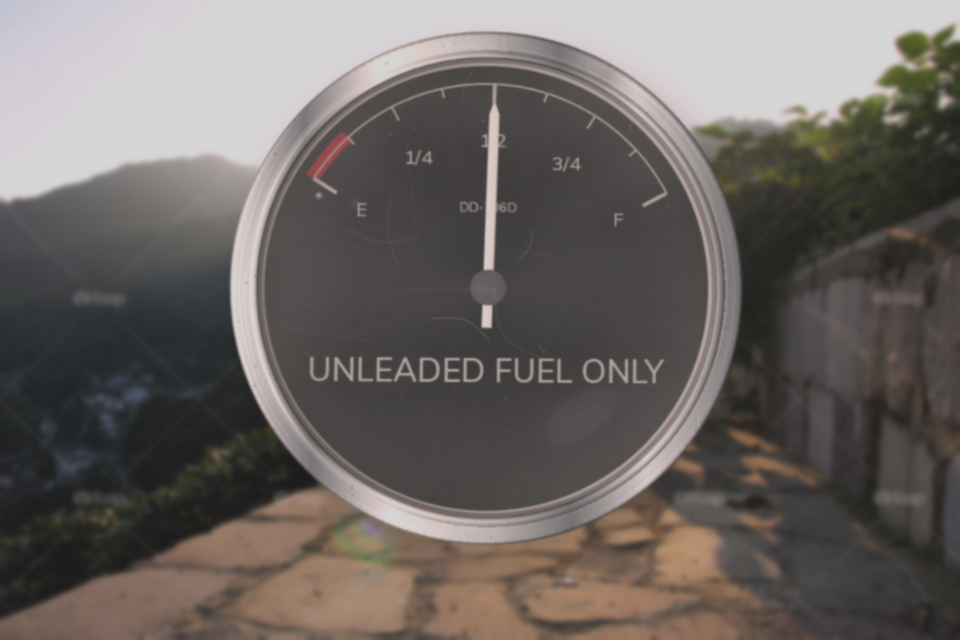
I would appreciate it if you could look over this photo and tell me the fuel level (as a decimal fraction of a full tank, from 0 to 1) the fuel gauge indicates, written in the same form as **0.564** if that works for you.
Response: **0.5**
